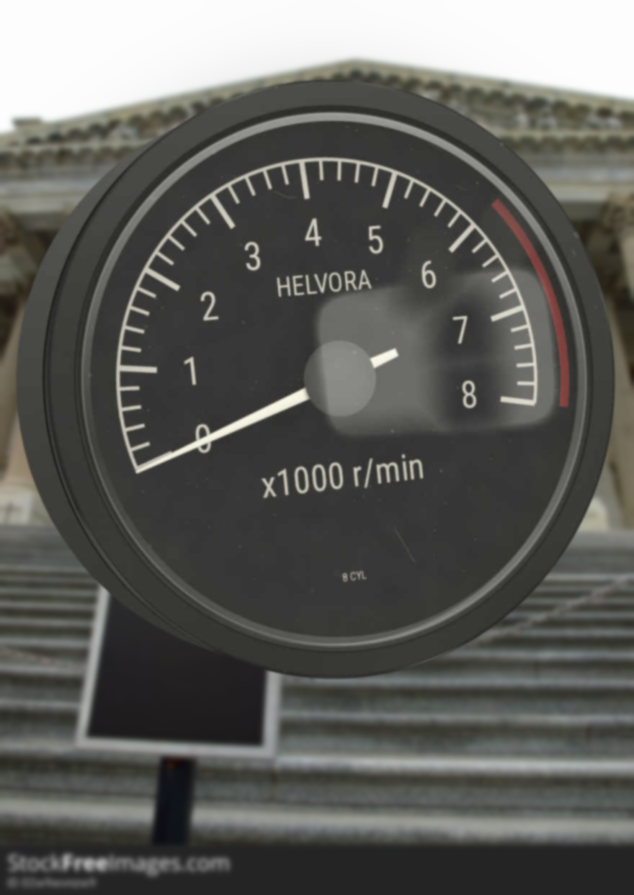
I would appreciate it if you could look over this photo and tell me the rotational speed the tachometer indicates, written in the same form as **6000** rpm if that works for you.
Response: **0** rpm
